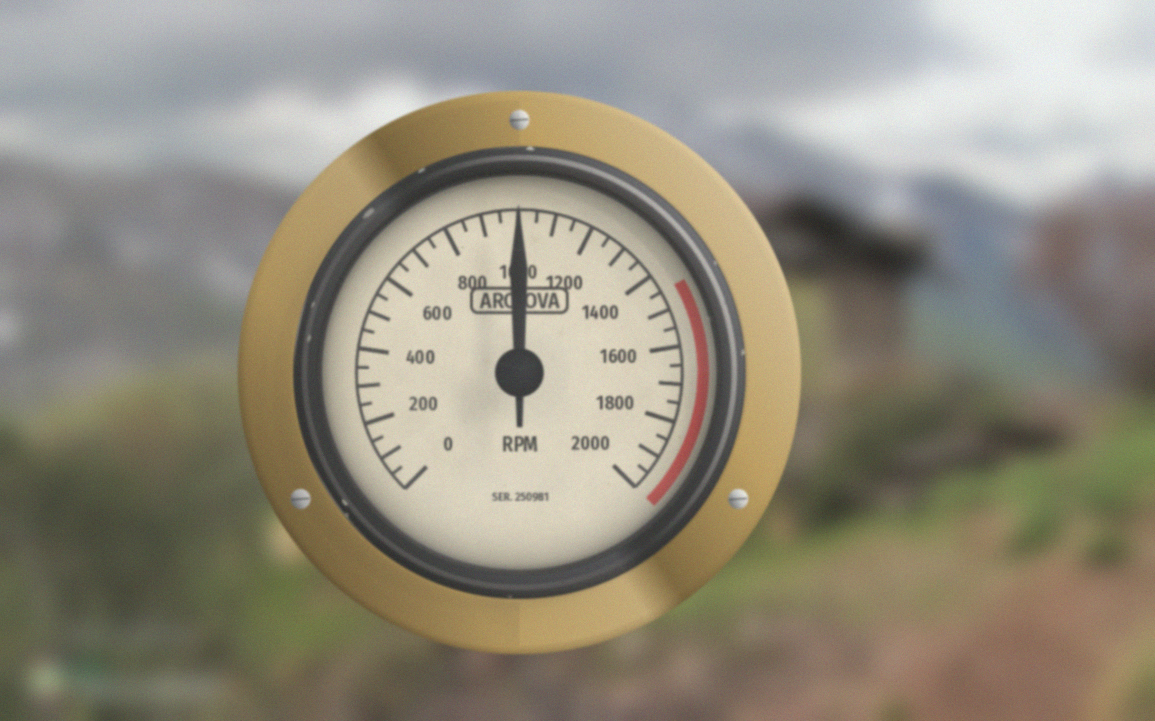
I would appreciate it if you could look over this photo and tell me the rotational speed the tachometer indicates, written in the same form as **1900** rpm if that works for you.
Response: **1000** rpm
